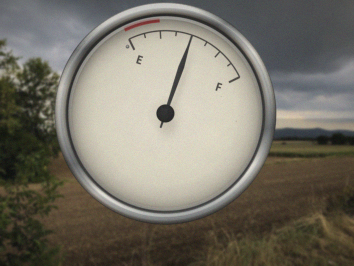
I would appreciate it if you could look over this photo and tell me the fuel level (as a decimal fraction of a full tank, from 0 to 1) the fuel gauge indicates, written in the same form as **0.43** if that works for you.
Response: **0.5**
